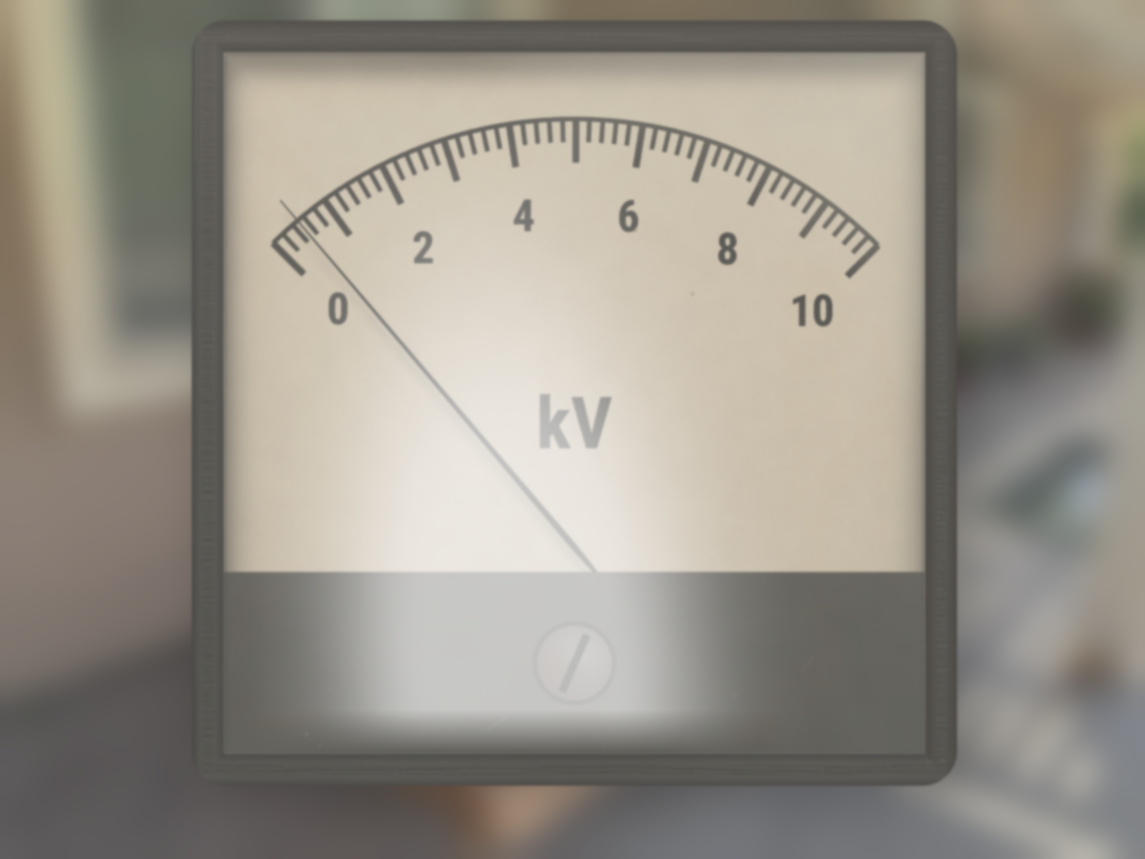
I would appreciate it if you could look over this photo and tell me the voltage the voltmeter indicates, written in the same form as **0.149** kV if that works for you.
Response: **0.5** kV
